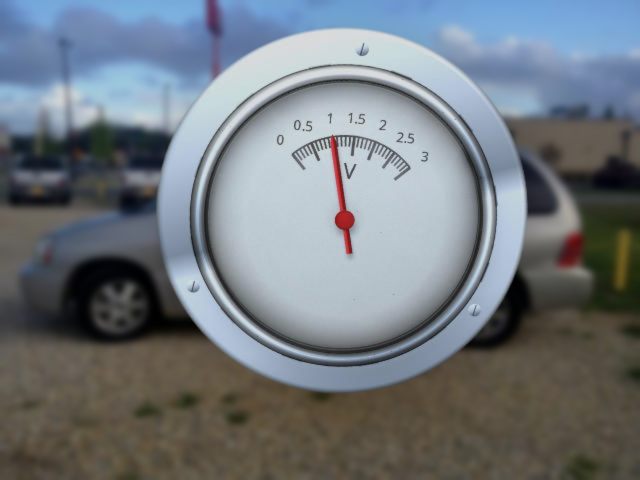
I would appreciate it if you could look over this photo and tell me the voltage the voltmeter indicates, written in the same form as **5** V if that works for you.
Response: **1** V
